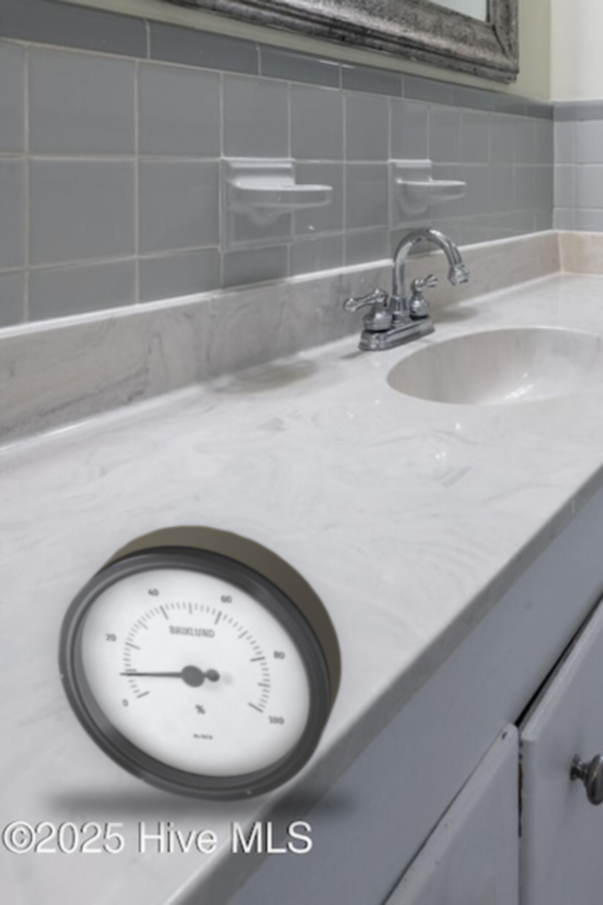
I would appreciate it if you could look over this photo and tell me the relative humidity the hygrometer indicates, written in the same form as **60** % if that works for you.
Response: **10** %
